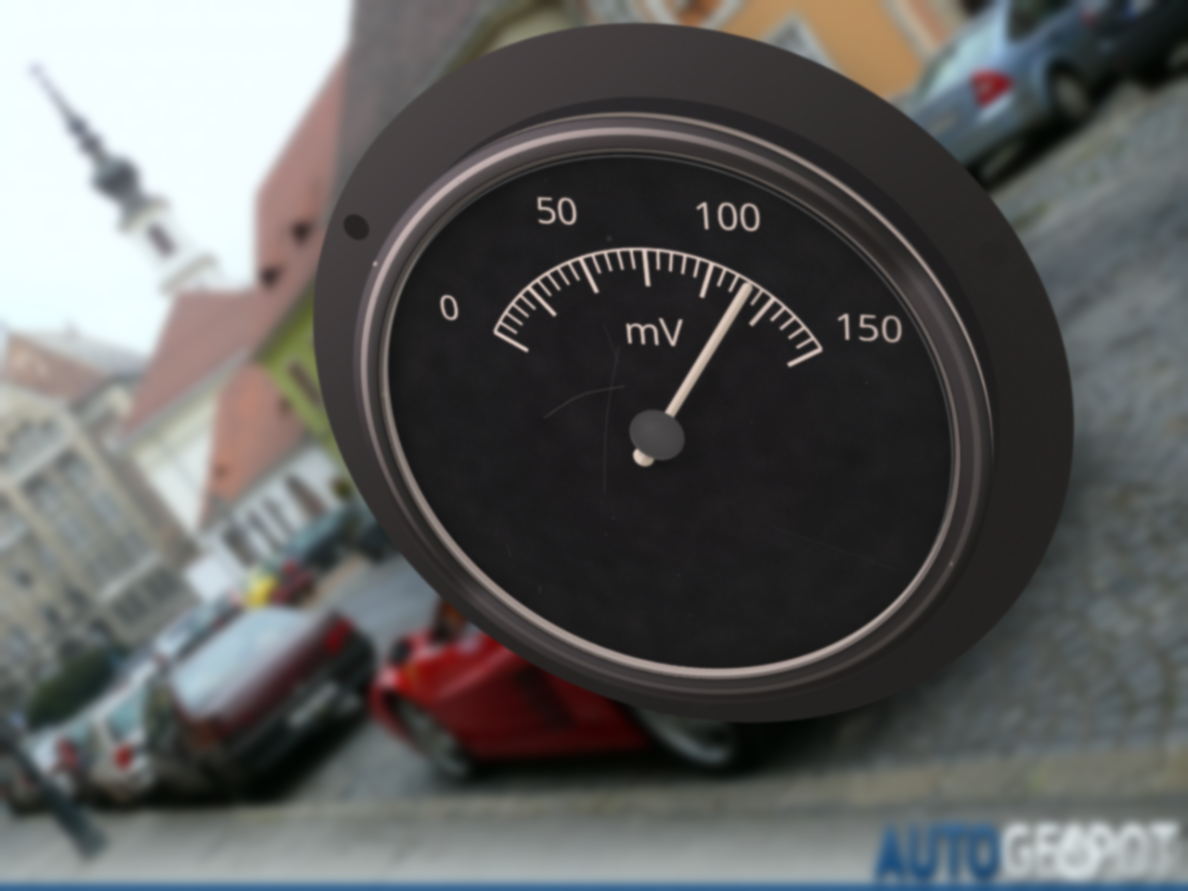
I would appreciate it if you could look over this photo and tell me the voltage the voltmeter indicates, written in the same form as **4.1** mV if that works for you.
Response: **115** mV
